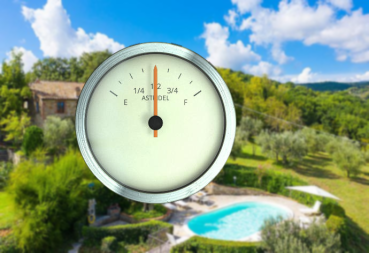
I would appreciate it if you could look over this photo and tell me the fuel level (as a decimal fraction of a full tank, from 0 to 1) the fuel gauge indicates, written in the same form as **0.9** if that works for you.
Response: **0.5**
